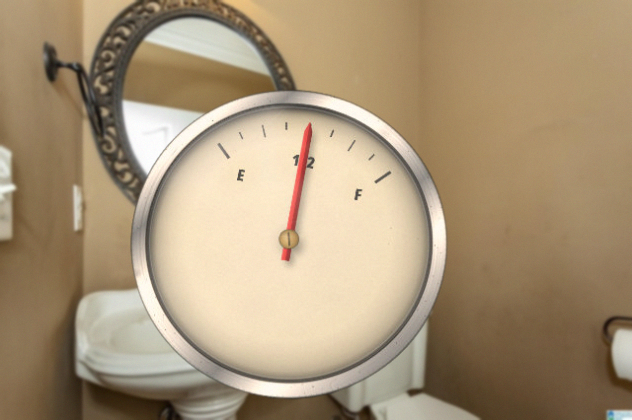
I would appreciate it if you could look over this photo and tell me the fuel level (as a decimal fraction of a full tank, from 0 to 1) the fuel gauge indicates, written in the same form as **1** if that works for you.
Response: **0.5**
